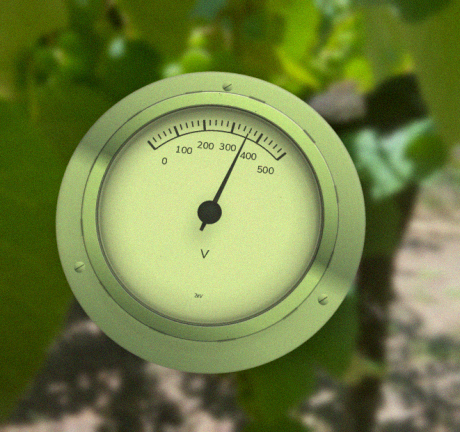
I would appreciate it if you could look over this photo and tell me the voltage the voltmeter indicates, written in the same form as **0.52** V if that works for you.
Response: **360** V
